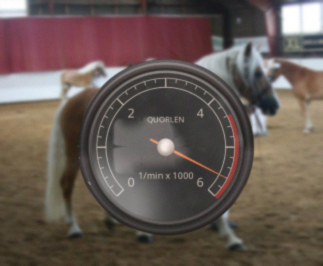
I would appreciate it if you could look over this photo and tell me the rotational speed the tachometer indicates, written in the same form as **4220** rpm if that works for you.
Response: **5600** rpm
